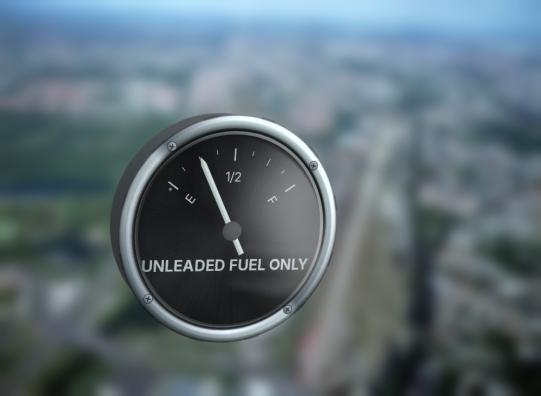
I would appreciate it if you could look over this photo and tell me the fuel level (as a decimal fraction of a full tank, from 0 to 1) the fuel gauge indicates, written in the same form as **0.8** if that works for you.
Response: **0.25**
